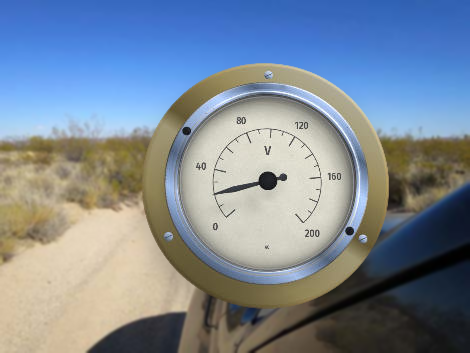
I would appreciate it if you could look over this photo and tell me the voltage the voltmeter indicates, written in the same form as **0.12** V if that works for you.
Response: **20** V
